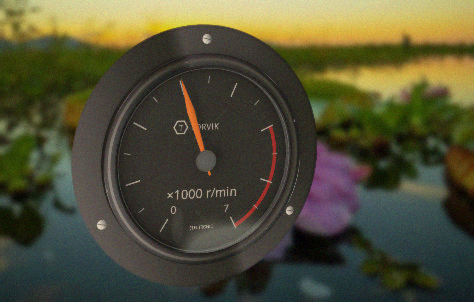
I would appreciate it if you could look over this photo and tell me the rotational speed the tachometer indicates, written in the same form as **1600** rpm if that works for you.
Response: **3000** rpm
